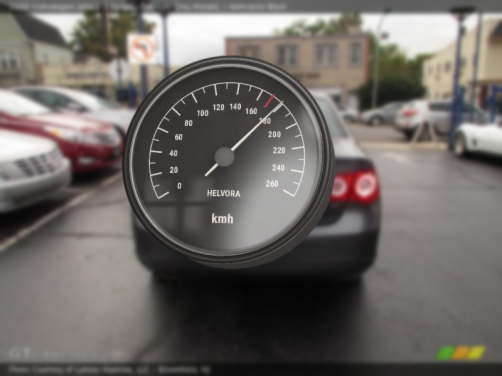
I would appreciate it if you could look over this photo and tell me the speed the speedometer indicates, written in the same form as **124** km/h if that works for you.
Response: **180** km/h
